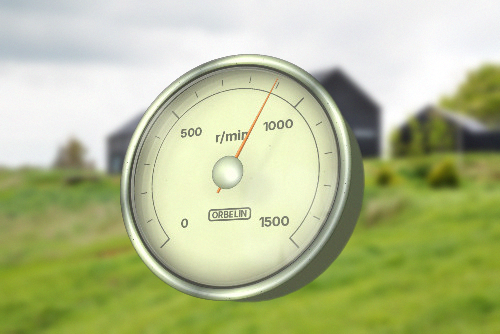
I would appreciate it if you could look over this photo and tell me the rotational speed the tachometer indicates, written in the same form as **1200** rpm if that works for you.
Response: **900** rpm
